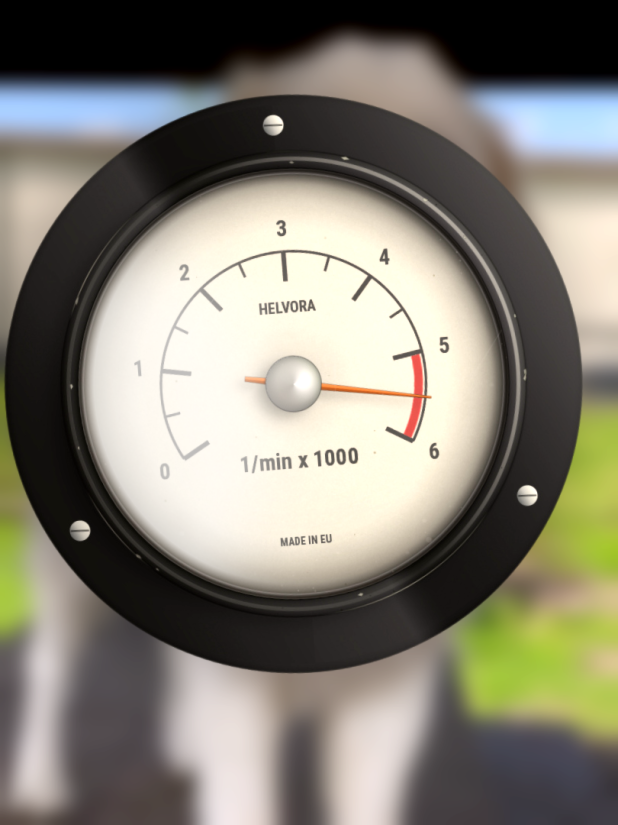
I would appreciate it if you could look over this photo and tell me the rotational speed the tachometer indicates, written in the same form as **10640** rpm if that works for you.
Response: **5500** rpm
